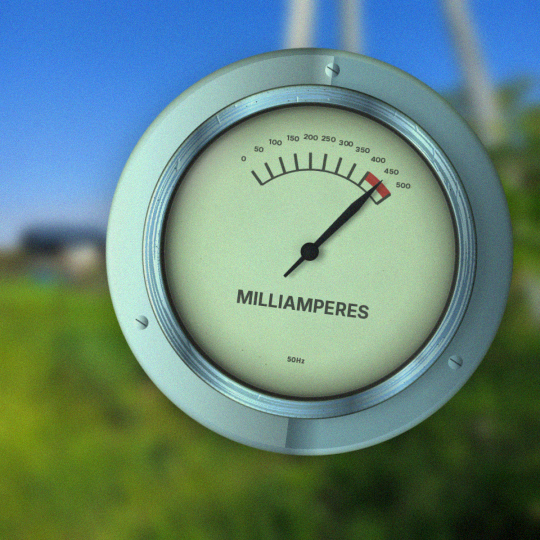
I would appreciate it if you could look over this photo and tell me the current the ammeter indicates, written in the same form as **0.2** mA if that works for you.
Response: **450** mA
